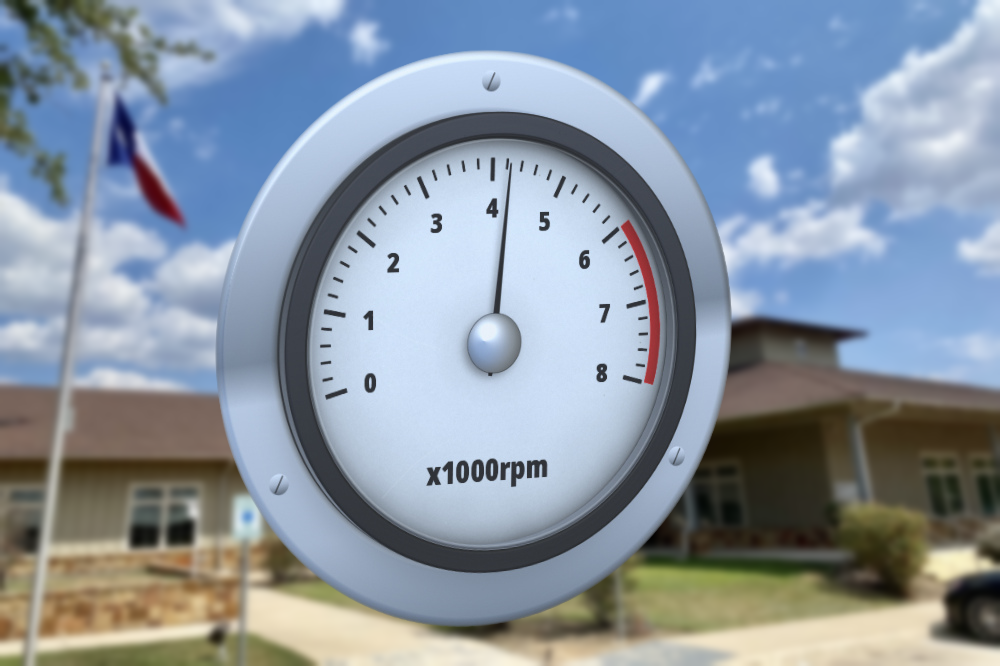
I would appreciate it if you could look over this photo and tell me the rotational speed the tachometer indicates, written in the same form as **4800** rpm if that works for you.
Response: **4200** rpm
